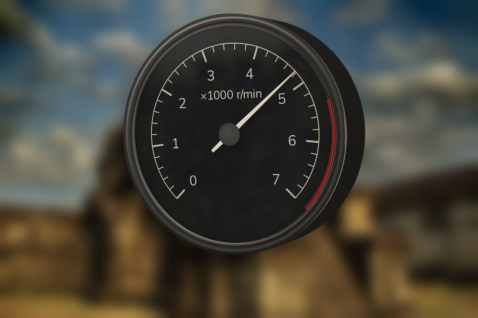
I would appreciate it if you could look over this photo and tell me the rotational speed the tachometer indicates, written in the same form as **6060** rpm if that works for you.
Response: **4800** rpm
